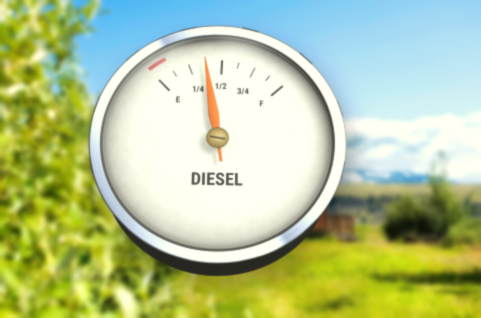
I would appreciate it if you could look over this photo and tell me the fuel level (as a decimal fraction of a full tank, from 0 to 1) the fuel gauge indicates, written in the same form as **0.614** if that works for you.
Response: **0.375**
